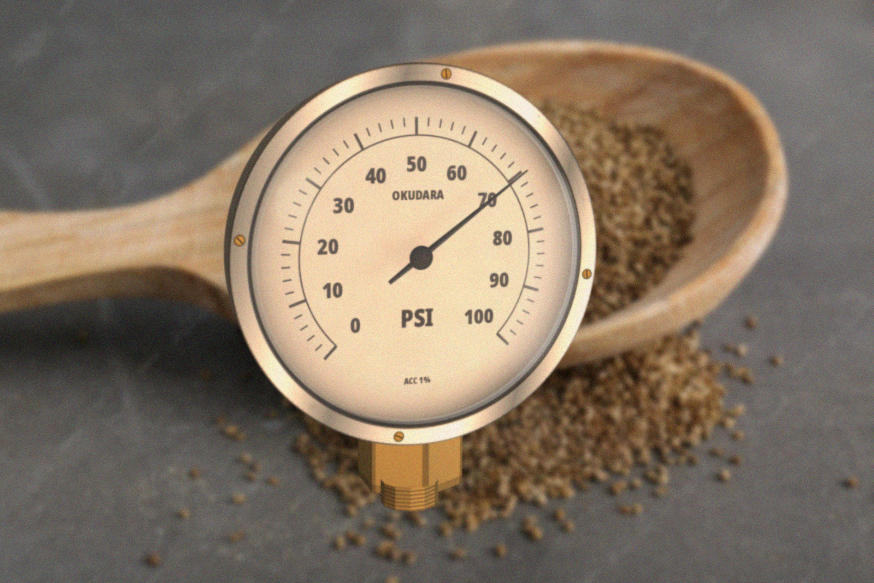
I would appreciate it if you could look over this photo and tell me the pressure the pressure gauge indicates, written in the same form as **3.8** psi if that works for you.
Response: **70** psi
